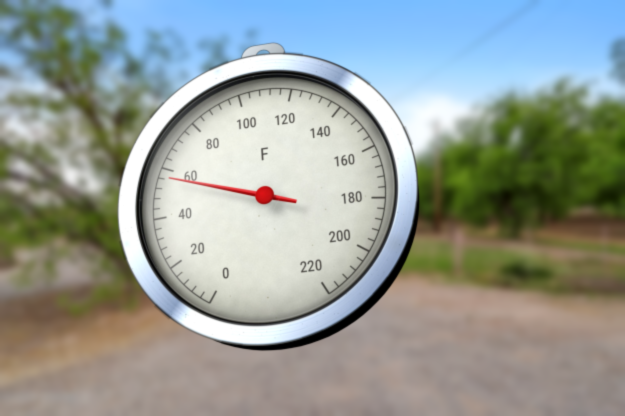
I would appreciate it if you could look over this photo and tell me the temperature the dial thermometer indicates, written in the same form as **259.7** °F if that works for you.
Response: **56** °F
